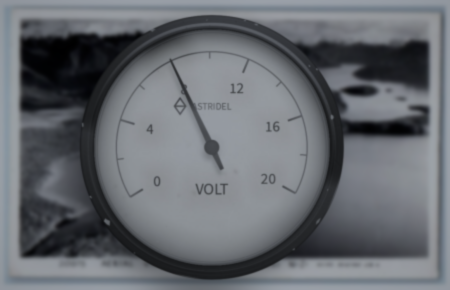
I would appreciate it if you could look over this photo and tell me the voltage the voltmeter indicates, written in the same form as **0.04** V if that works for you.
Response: **8** V
